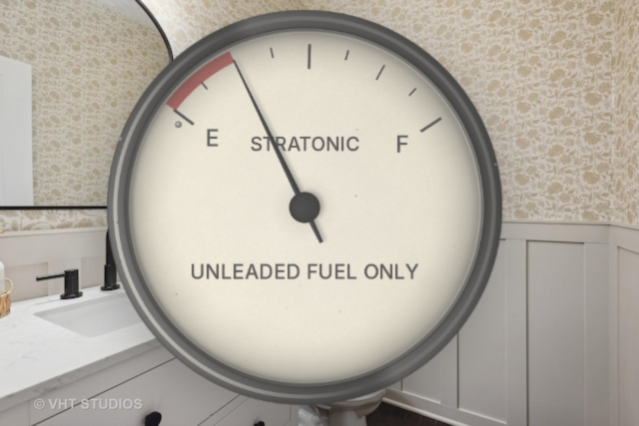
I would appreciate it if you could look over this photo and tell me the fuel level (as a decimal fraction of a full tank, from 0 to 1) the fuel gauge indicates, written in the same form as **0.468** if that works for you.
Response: **0.25**
